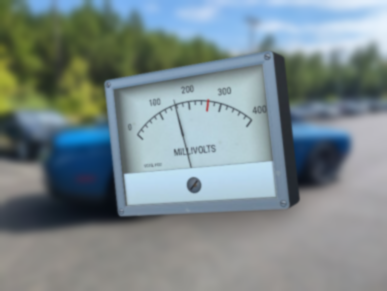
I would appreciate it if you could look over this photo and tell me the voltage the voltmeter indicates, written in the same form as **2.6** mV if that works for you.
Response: **160** mV
